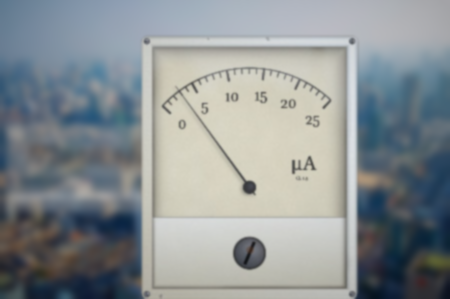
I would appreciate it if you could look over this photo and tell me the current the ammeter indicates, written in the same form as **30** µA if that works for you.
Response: **3** µA
